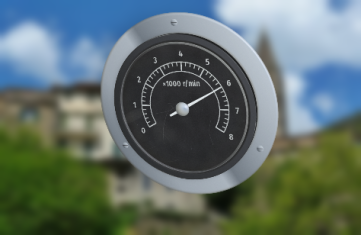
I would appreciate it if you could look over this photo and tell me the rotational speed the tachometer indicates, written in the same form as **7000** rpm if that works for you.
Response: **6000** rpm
